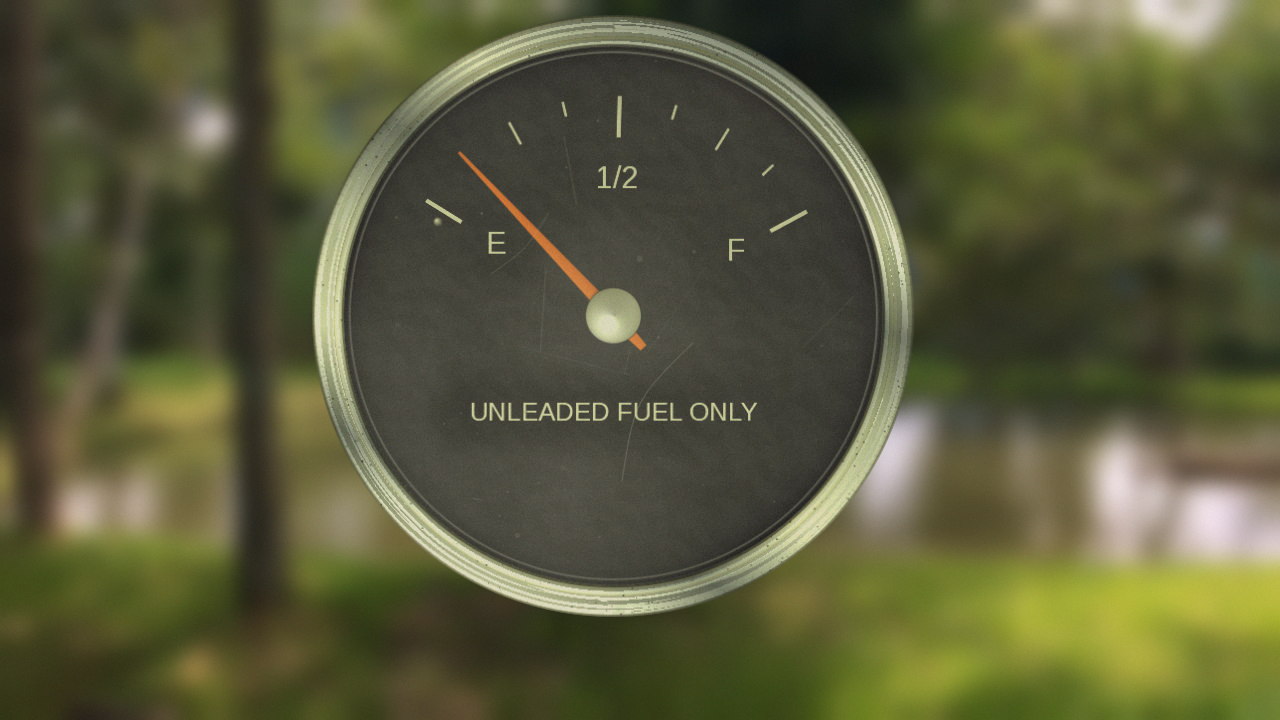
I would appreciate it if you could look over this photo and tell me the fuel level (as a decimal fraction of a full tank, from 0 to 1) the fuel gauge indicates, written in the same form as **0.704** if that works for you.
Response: **0.125**
